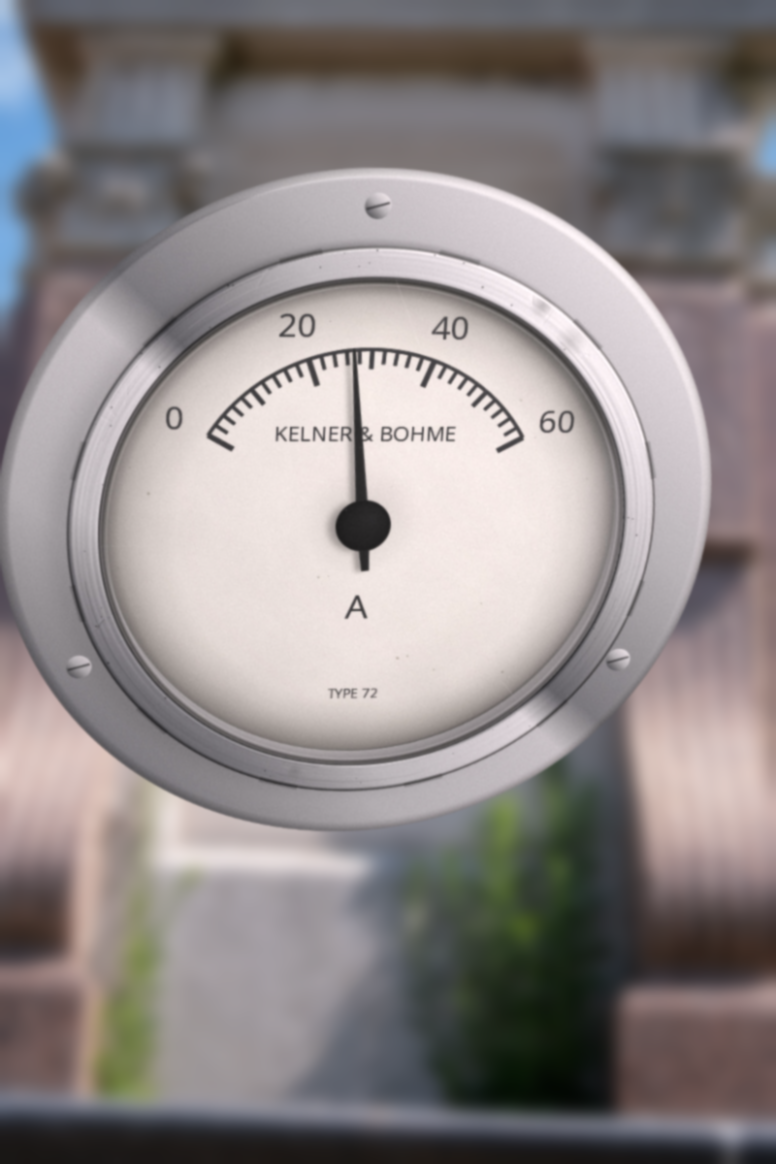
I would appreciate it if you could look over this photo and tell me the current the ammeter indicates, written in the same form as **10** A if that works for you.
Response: **27** A
